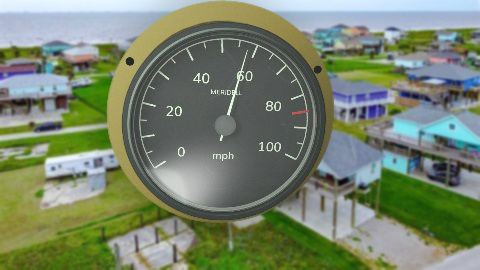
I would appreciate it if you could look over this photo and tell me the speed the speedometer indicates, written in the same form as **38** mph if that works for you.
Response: **57.5** mph
